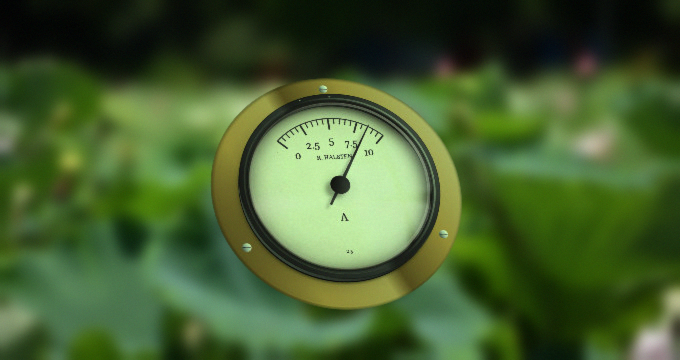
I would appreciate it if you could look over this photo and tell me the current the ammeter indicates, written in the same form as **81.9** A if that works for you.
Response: **8.5** A
